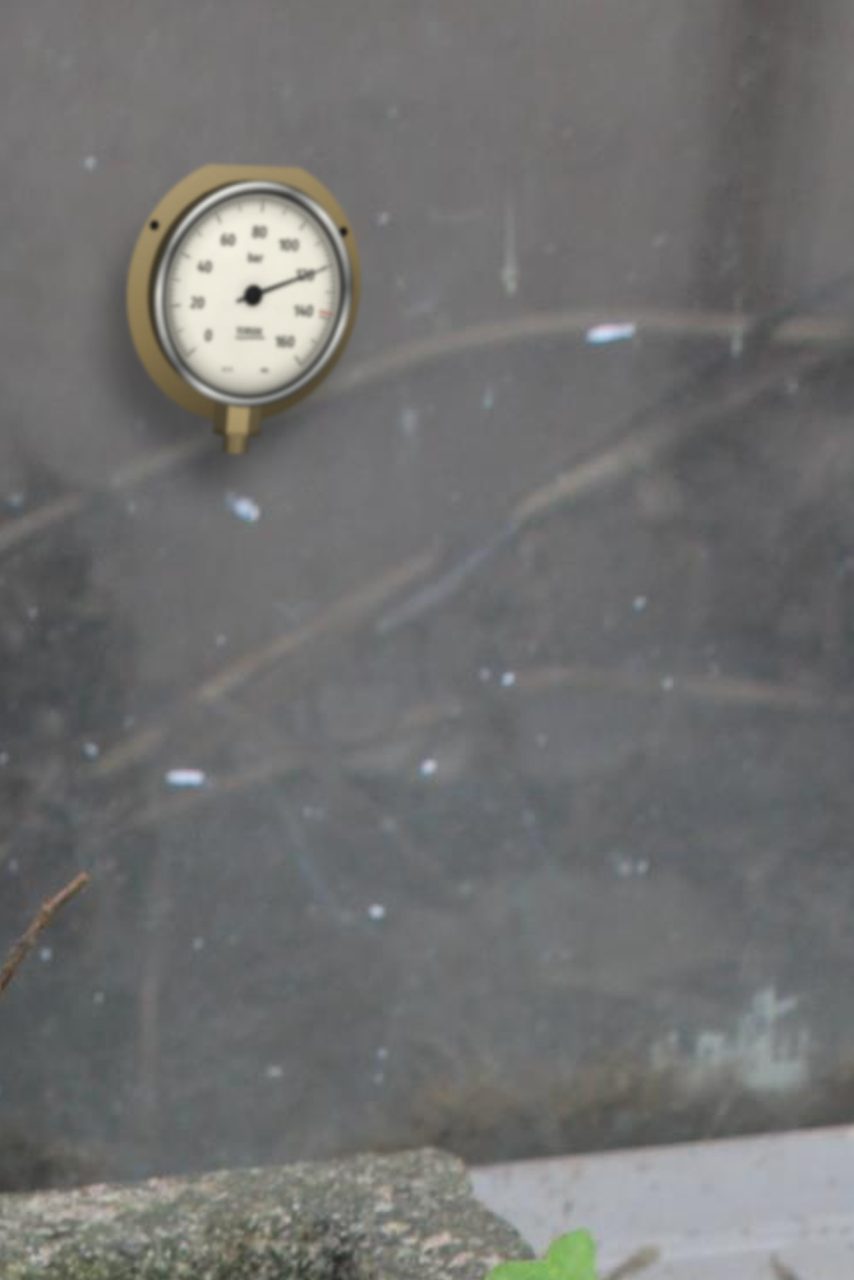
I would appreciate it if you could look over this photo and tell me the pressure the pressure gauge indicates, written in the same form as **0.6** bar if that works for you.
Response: **120** bar
